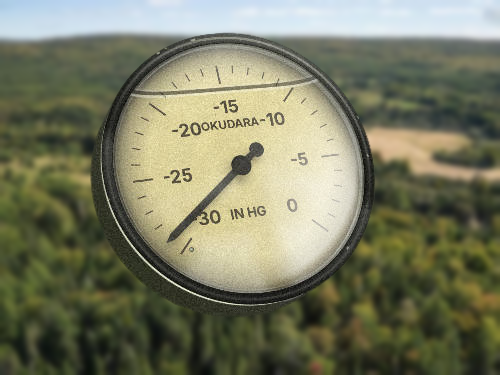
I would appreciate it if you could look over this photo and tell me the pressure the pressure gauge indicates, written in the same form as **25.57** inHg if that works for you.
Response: **-29** inHg
